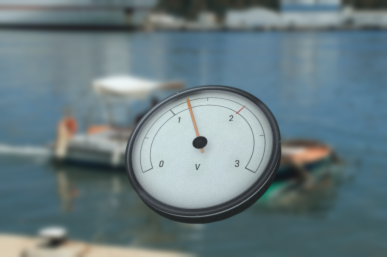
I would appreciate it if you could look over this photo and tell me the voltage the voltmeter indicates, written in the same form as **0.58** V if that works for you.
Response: **1.25** V
